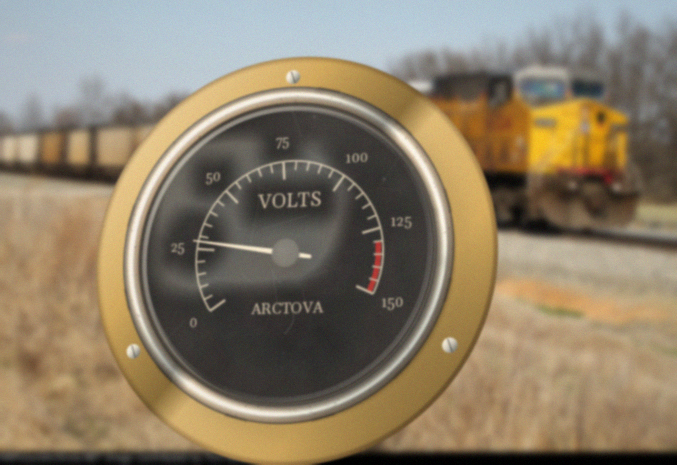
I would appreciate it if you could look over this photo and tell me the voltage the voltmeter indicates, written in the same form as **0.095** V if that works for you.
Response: **27.5** V
